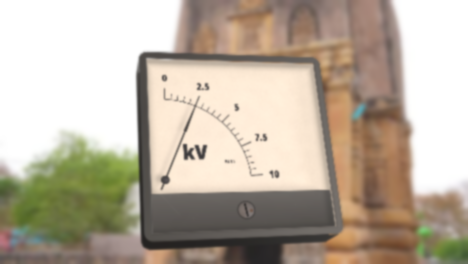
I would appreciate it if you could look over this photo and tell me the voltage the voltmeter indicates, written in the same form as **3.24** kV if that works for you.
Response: **2.5** kV
